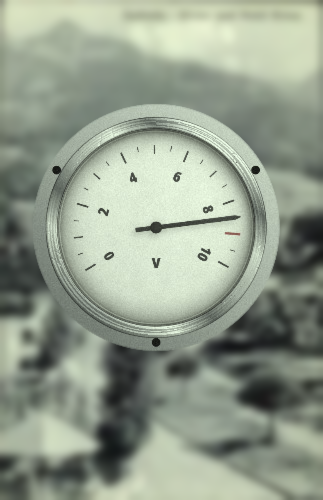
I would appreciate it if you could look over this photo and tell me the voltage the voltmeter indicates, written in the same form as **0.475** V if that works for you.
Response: **8.5** V
